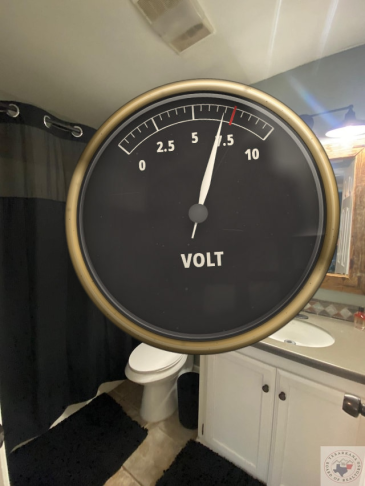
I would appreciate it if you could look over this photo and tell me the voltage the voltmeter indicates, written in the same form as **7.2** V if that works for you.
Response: **7** V
